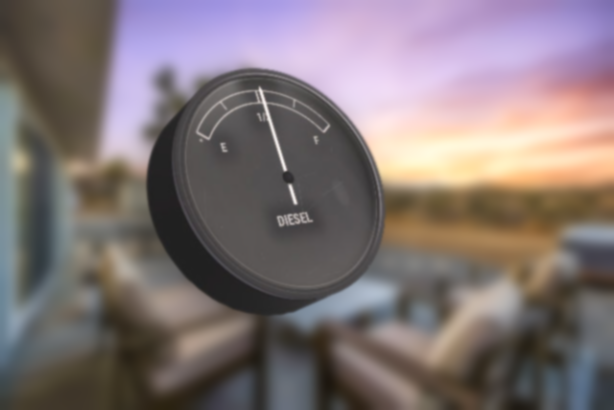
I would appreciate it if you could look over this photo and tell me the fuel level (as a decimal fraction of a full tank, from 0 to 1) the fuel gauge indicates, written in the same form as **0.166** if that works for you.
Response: **0.5**
